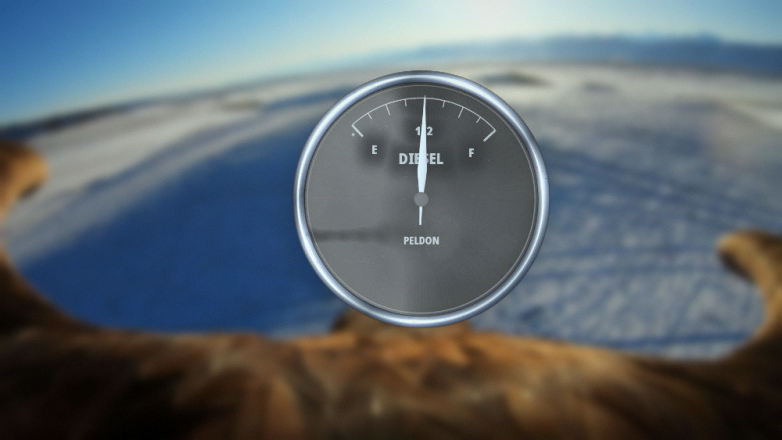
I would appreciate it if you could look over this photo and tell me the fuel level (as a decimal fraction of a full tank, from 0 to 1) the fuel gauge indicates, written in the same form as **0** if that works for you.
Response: **0.5**
